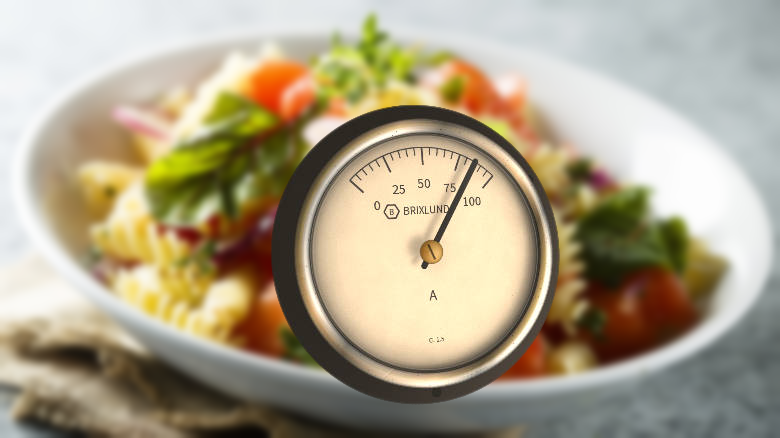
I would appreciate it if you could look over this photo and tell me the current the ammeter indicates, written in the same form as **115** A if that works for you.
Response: **85** A
